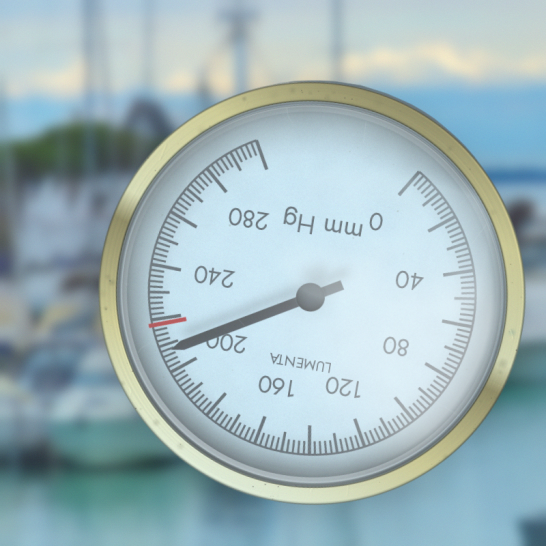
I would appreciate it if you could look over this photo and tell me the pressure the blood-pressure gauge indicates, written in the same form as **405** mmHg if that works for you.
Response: **208** mmHg
